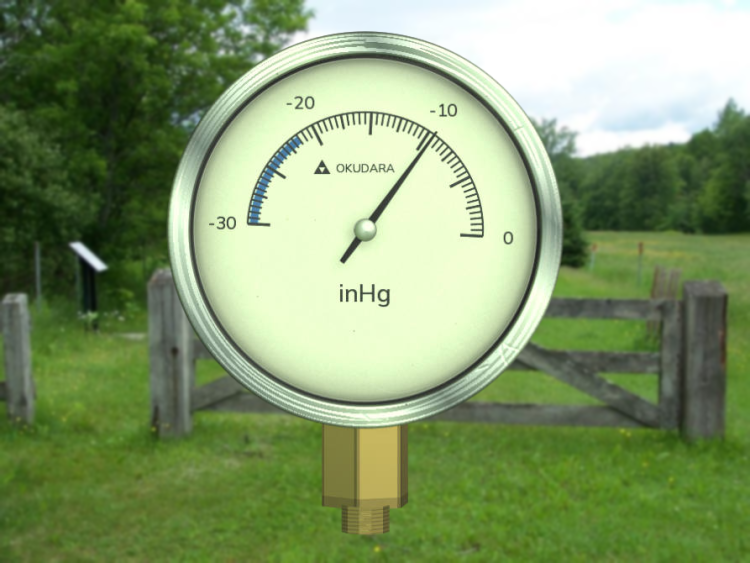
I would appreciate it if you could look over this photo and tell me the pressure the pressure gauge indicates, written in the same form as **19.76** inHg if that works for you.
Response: **-9.5** inHg
